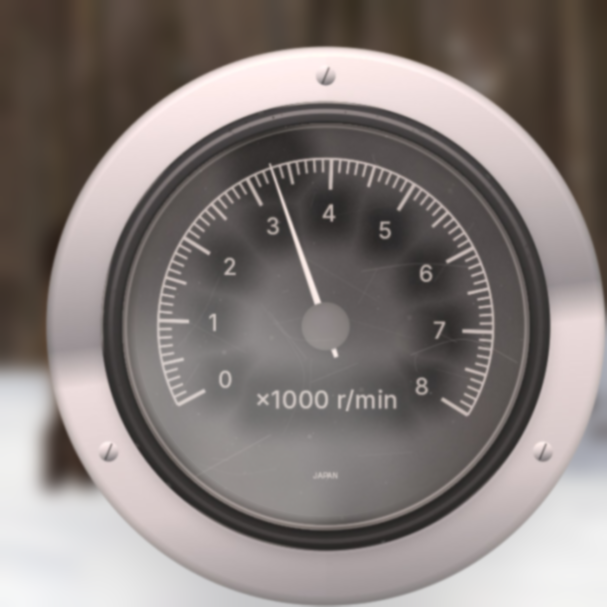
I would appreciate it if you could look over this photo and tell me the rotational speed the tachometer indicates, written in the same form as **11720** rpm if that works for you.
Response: **3300** rpm
